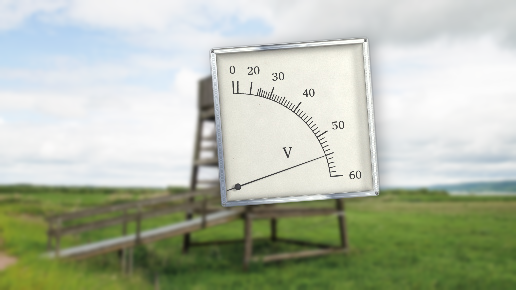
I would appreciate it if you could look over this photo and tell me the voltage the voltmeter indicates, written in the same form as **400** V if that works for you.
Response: **55** V
